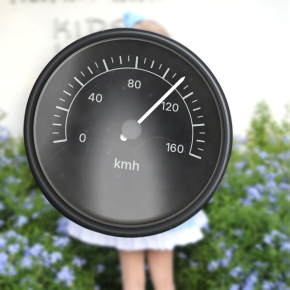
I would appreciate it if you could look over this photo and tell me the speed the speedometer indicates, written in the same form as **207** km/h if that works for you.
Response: **110** km/h
